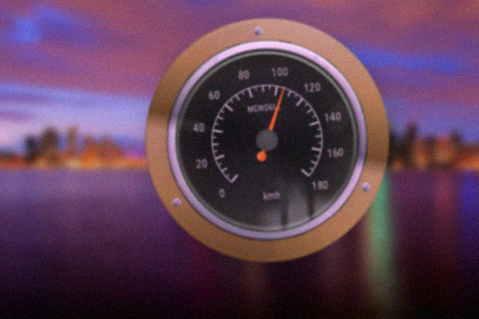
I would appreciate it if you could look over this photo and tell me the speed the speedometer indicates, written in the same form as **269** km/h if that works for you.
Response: **105** km/h
